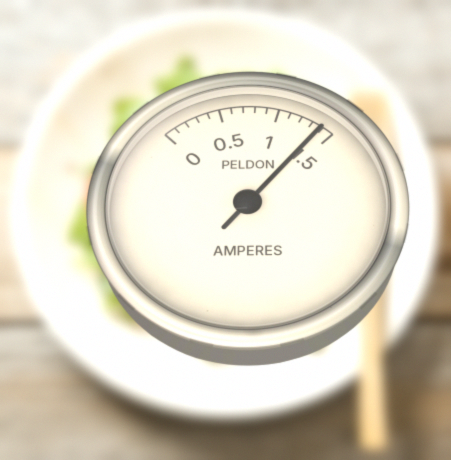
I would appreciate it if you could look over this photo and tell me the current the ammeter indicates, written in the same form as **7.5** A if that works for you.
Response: **1.4** A
